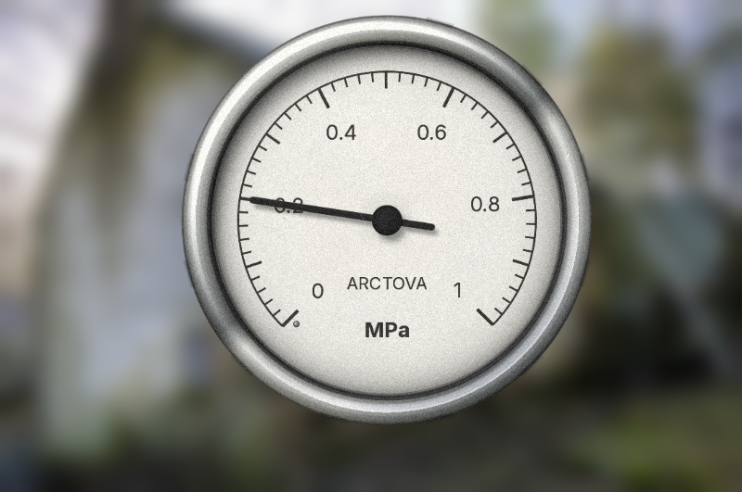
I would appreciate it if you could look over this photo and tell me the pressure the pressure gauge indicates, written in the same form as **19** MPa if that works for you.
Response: **0.2** MPa
